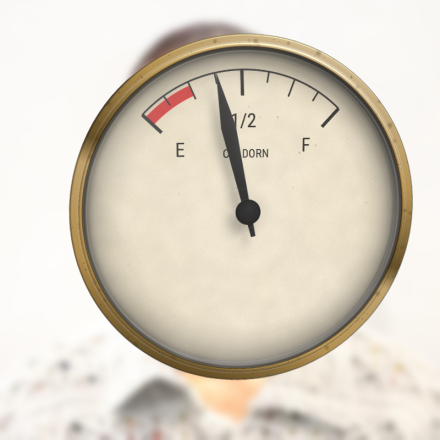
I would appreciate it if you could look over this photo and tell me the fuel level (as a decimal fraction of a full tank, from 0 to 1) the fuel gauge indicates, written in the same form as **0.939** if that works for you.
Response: **0.375**
